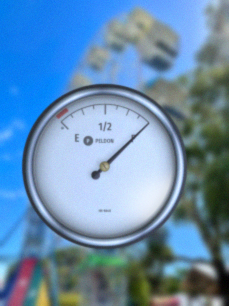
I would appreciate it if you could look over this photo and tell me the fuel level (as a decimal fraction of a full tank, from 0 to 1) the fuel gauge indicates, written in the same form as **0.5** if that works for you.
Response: **1**
